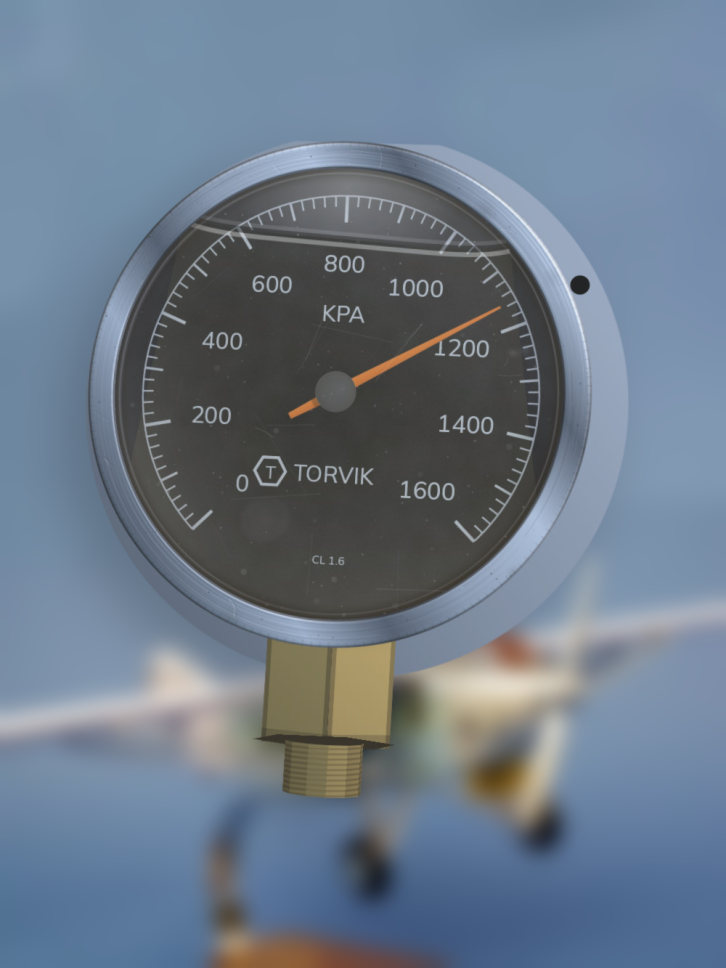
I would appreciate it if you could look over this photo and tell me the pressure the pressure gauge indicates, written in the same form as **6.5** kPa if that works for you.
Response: **1160** kPa
